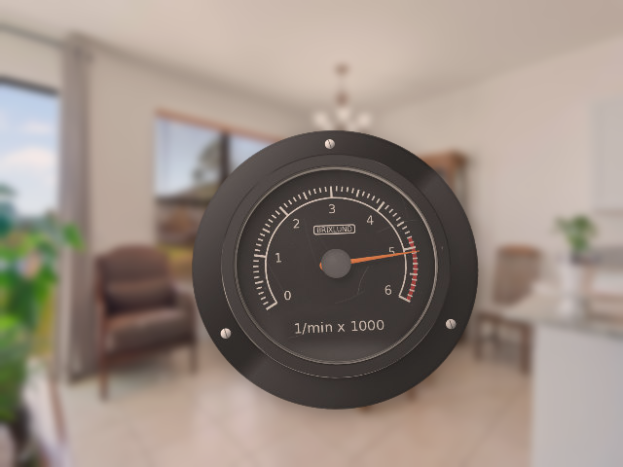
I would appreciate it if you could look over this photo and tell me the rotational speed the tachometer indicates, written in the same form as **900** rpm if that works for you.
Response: **5100** rpm
